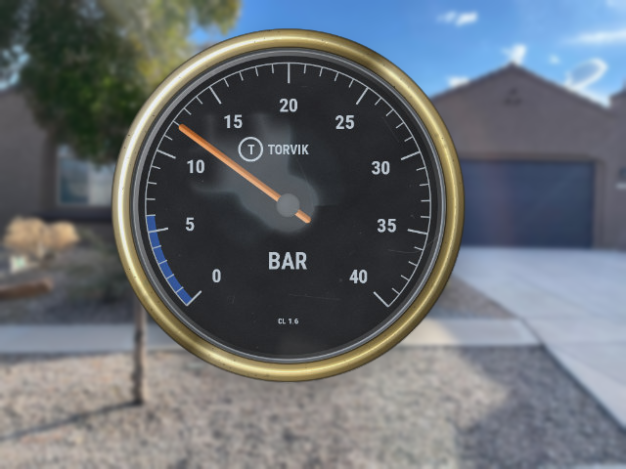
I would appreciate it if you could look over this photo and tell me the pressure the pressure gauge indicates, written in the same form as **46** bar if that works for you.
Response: **12** bar
